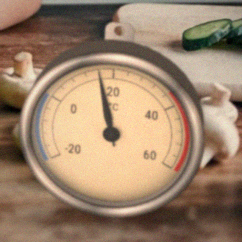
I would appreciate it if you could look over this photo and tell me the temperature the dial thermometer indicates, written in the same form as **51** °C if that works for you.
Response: **16** °C
